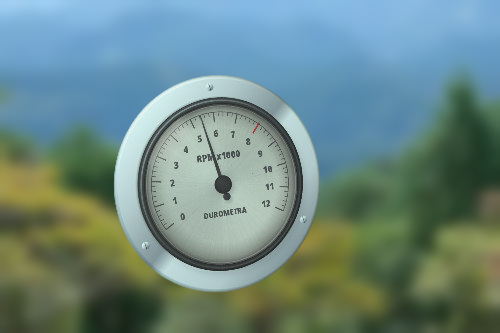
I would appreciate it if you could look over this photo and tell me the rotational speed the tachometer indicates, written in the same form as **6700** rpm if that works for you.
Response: **5400** rpm
